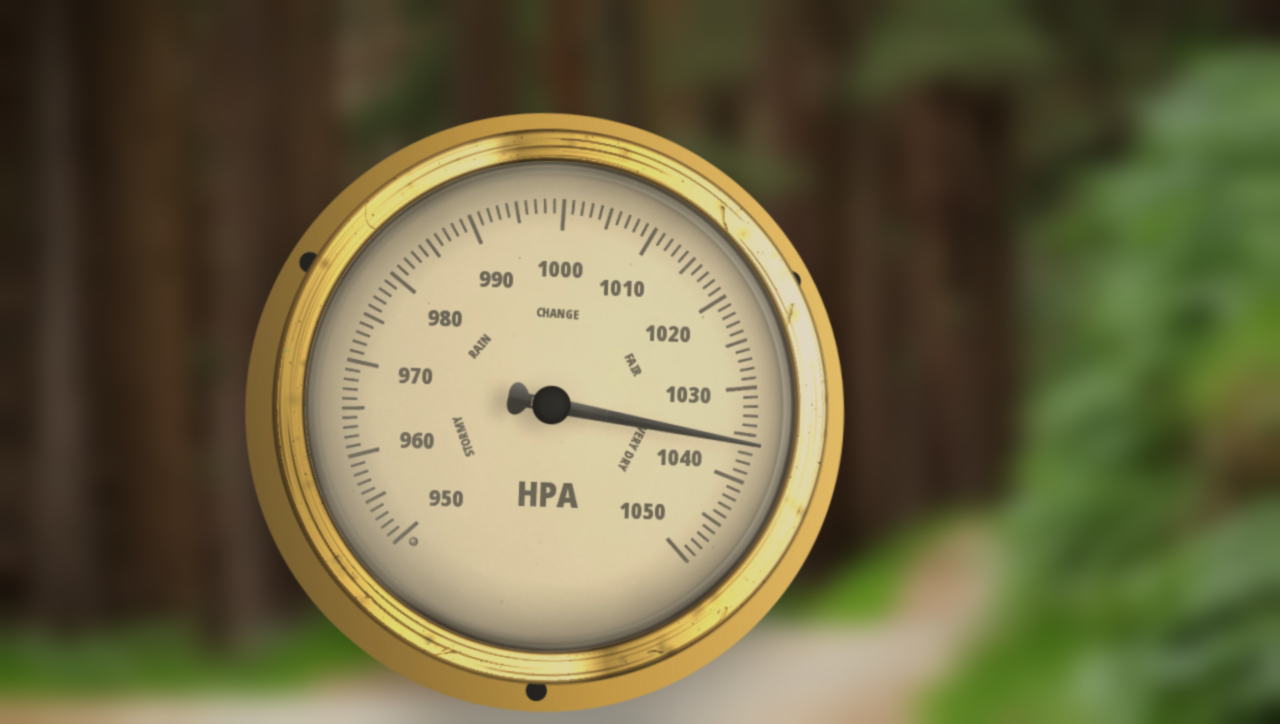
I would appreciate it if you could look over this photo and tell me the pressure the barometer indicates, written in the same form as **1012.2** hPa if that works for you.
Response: **1036** hPa
